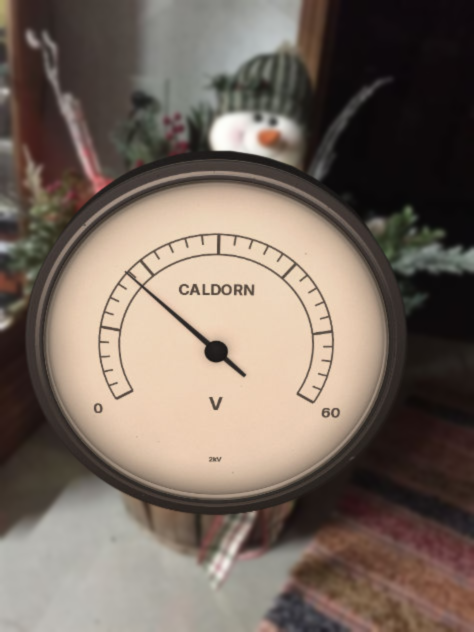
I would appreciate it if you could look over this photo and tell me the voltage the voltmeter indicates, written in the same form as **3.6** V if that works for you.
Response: **18** V
